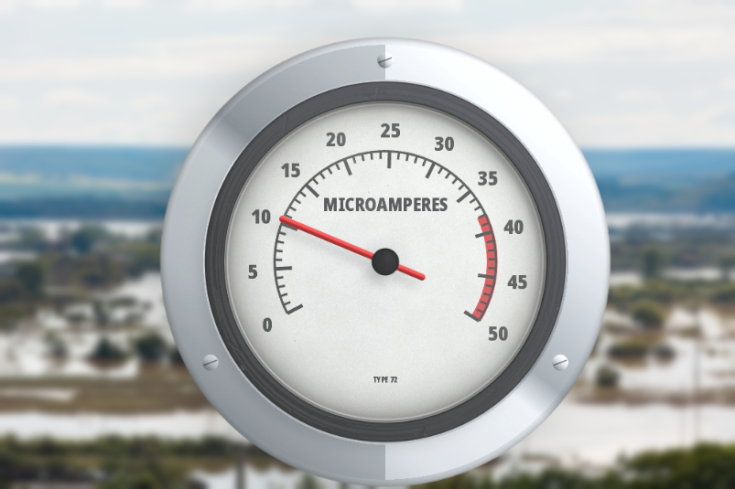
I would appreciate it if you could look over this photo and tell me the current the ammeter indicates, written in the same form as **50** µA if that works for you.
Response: **10.5** µA
